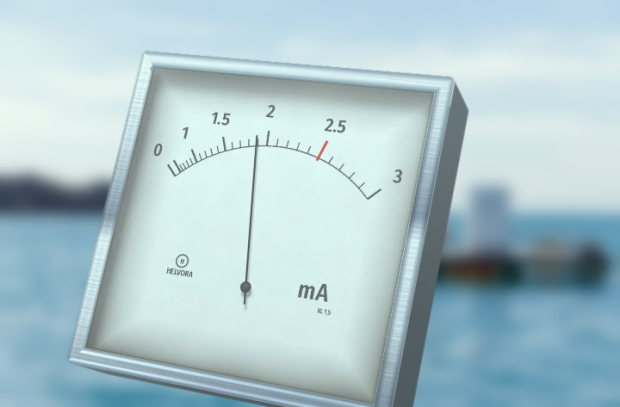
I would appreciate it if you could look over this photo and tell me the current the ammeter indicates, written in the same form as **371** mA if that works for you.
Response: **1.9** mA
